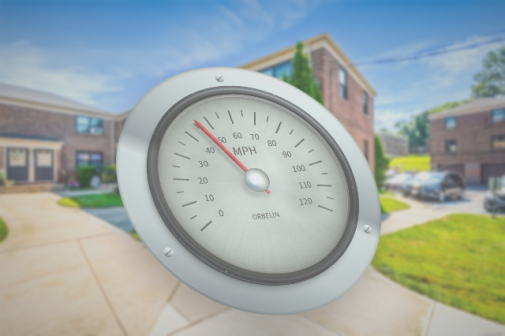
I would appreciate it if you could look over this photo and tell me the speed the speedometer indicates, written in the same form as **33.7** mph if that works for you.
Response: **45** mph
